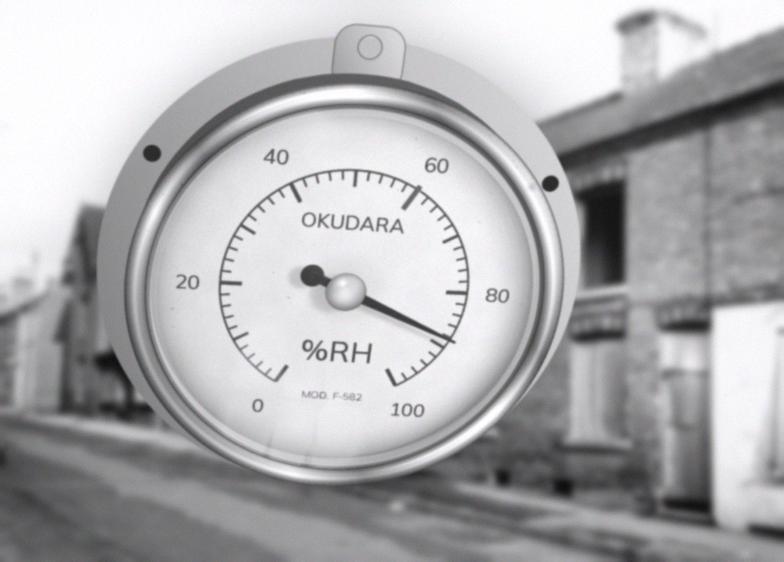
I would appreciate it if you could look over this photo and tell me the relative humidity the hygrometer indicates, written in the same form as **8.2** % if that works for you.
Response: **88** %
